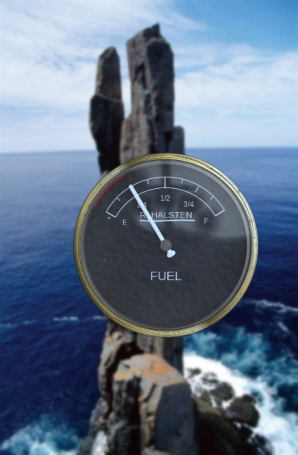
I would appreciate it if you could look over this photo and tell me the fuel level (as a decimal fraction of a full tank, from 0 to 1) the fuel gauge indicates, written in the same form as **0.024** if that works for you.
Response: **0.25**
